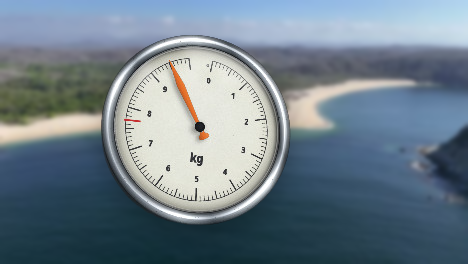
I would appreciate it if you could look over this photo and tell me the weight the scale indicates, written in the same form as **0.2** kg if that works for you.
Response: **9.5** kg
